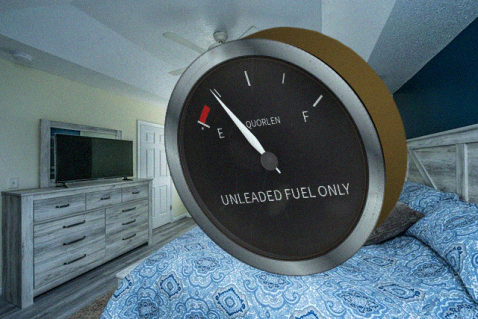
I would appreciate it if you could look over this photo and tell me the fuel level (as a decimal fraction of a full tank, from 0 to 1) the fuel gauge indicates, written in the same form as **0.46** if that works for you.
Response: **0.25**
